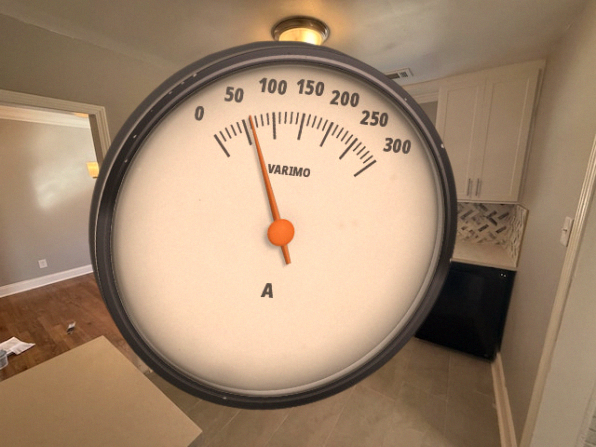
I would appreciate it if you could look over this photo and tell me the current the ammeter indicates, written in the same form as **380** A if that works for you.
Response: **60** A
